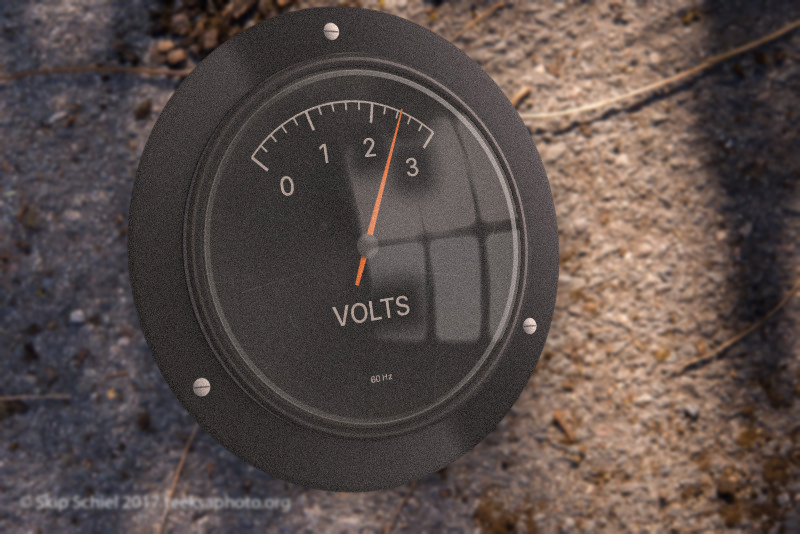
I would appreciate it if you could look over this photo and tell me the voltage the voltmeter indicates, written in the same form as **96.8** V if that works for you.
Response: **2.4** V
